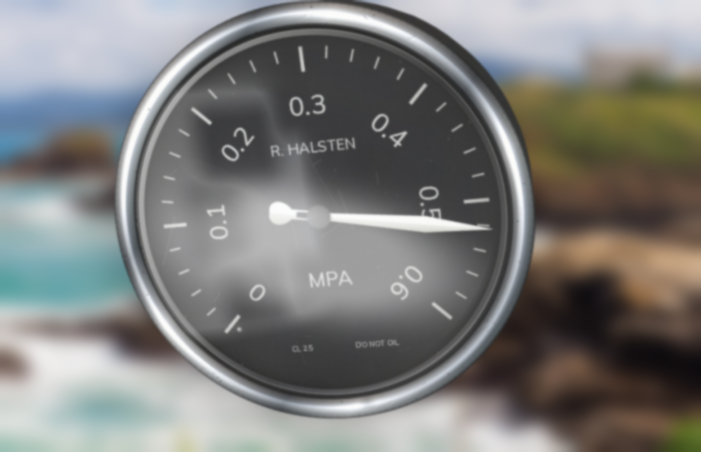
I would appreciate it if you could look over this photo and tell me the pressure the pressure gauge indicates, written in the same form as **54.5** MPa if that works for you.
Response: **0.52** MPa
